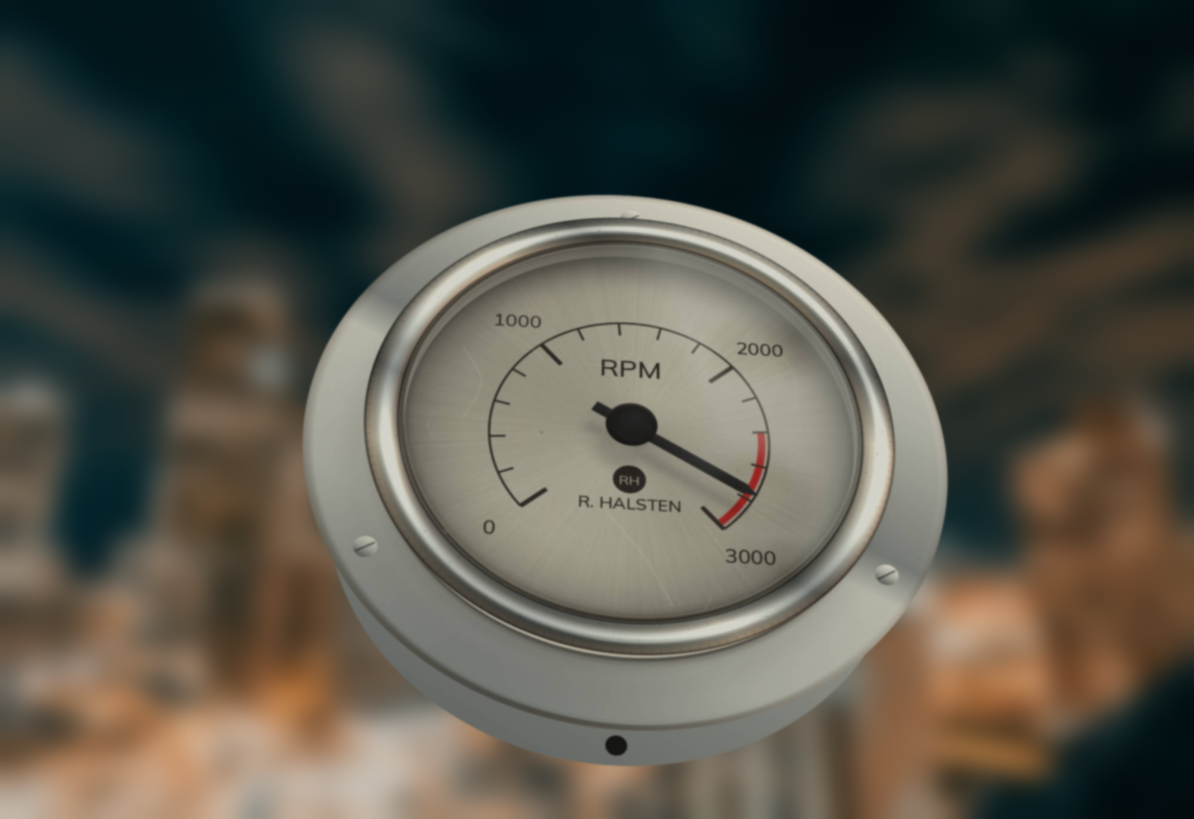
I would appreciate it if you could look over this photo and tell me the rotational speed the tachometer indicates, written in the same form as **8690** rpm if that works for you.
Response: **2800** rpm
